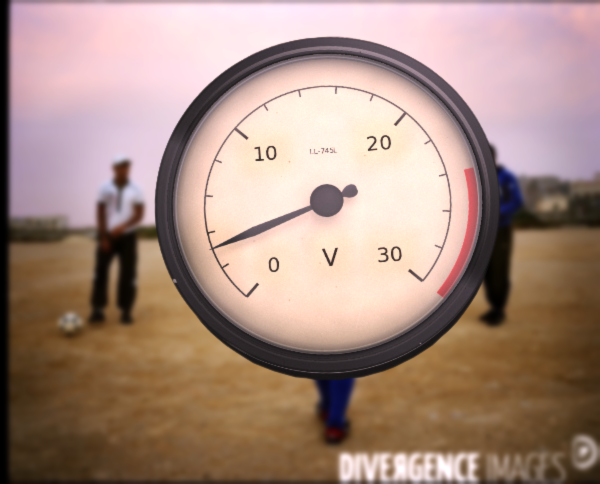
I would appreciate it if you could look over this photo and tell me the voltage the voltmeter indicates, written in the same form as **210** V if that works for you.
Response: **3** V
